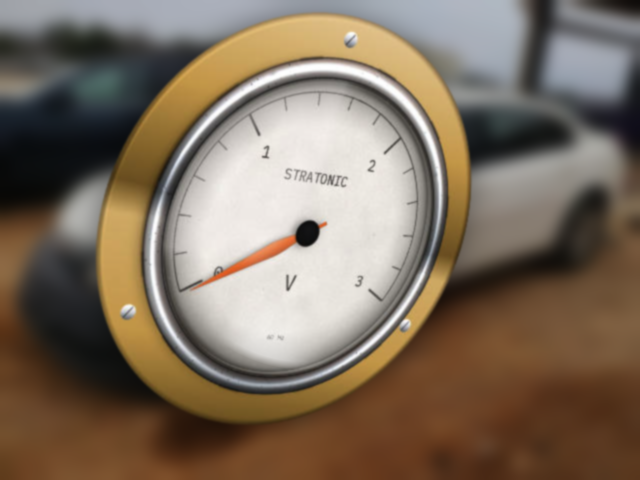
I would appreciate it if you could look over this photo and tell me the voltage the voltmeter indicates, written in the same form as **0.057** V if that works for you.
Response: **0** V
